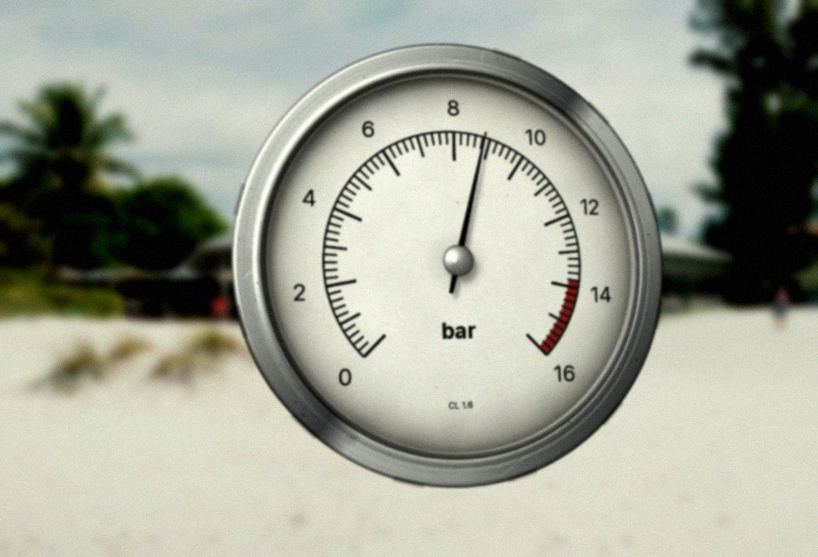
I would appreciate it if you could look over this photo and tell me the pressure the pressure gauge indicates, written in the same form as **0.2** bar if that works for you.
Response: **8.8** bar
